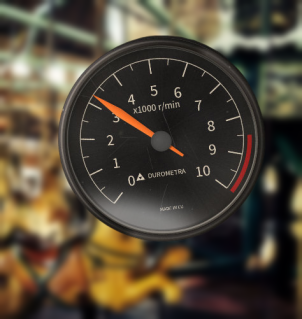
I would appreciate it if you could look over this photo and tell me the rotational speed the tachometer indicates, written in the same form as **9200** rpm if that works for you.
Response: **3250** rpm
